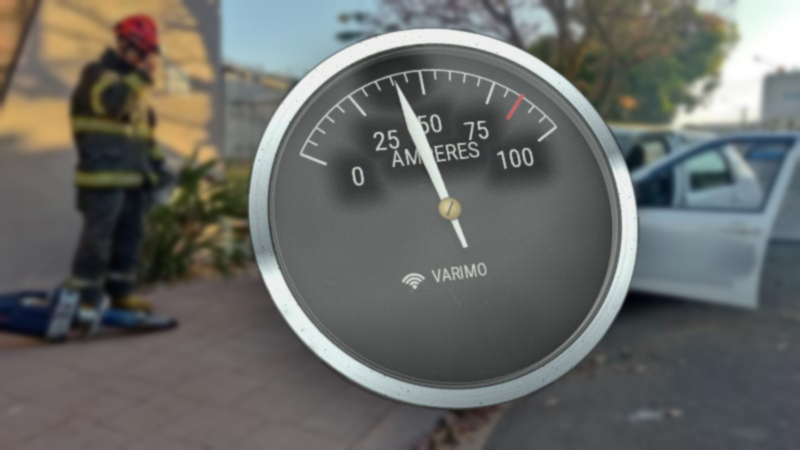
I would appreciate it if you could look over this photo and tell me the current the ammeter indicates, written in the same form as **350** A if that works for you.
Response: **40** A
